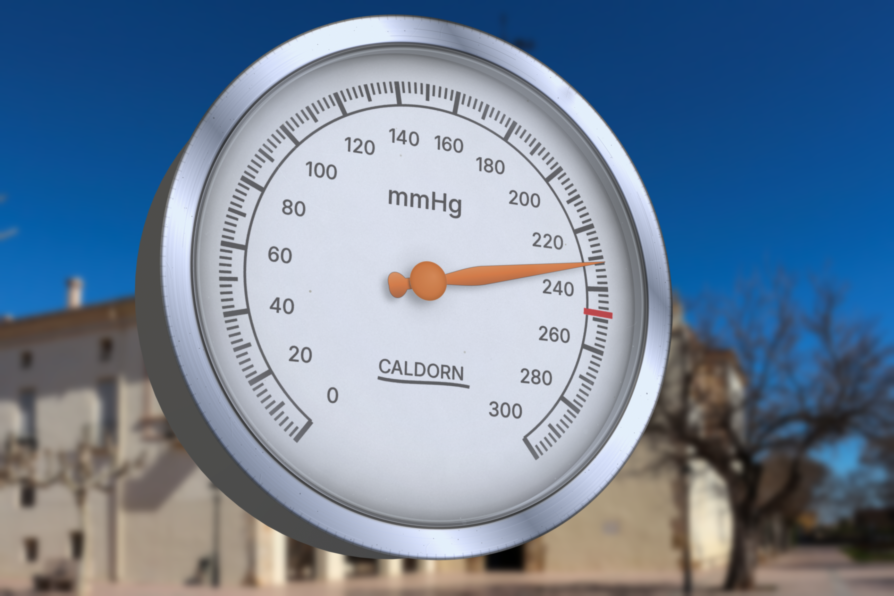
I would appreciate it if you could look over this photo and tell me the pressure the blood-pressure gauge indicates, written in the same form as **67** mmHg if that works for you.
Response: **232** mmHg
